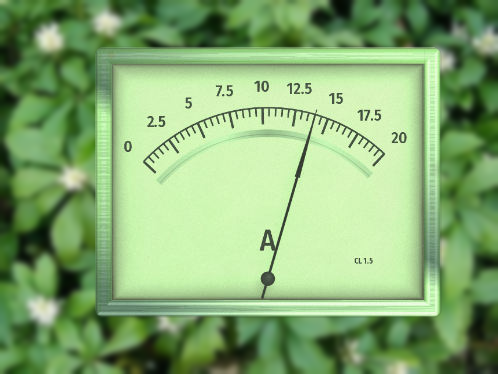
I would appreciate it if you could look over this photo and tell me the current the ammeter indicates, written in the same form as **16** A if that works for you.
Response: **14** A
